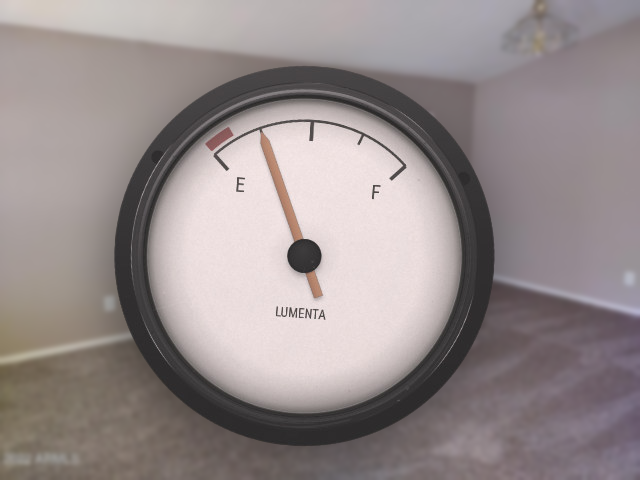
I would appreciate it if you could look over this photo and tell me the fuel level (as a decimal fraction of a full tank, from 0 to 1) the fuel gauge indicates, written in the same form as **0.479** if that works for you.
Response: **0.25**
